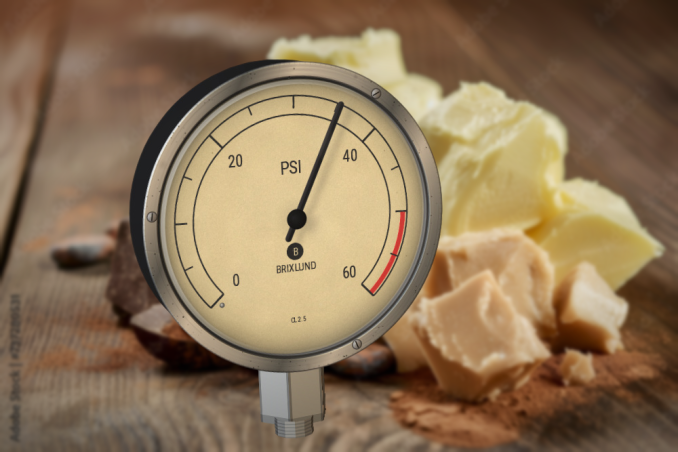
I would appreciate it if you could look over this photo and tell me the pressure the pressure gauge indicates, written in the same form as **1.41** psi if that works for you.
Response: **35** psi
